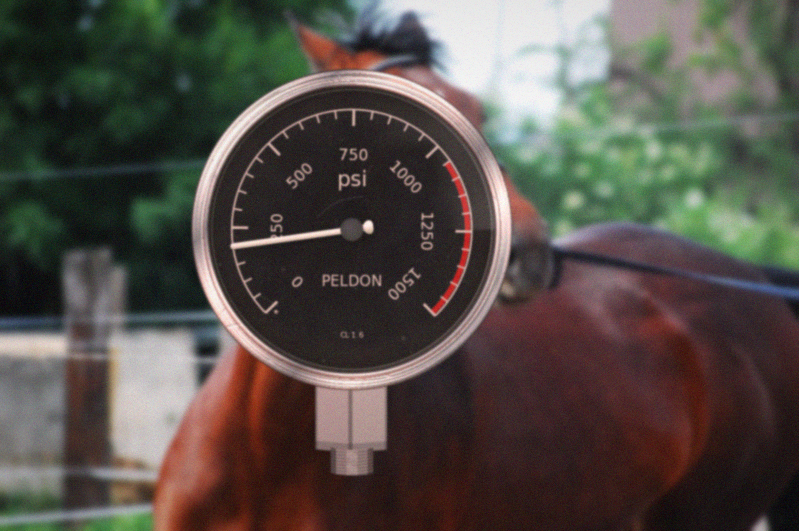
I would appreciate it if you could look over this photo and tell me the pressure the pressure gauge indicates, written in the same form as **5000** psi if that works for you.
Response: **200** psi
